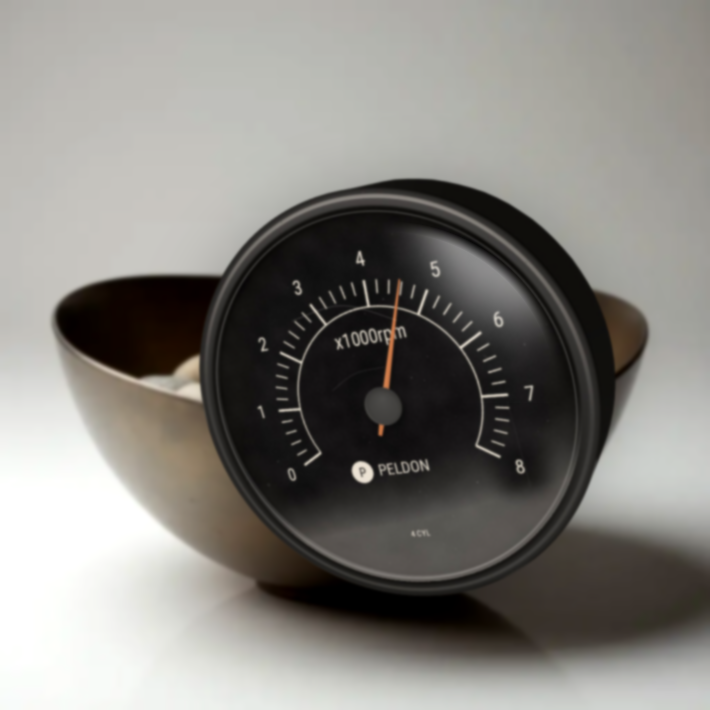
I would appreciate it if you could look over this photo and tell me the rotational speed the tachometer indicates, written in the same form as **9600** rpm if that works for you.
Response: **4600** rpm
